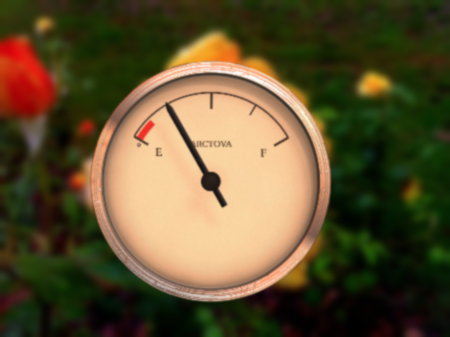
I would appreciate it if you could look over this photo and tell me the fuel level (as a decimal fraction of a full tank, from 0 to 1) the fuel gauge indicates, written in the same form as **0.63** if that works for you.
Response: **0.25**
